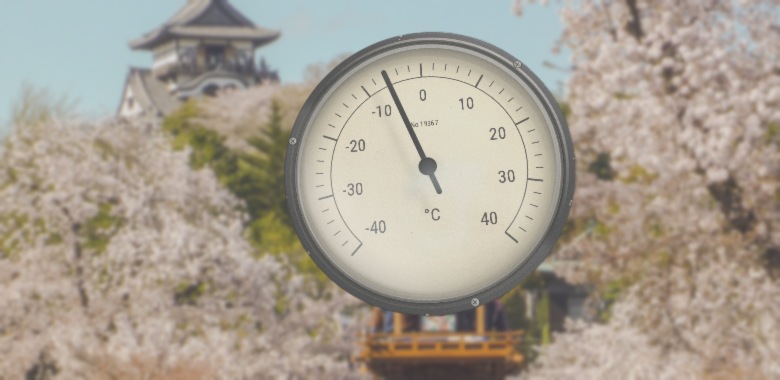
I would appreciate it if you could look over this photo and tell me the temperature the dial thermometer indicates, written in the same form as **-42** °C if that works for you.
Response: **-6** °C
